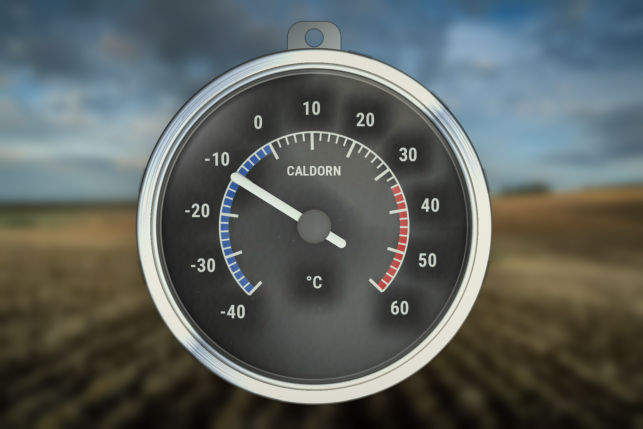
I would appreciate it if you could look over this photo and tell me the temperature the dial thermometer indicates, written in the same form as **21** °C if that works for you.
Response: **-11** °C
